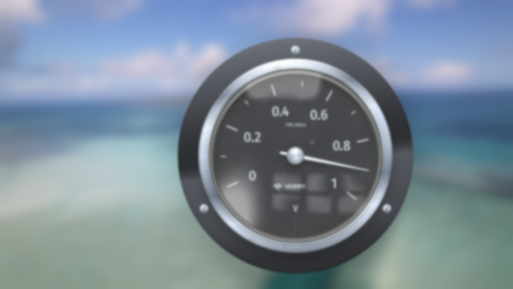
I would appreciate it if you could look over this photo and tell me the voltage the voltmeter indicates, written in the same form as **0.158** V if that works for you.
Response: **0.9** V
